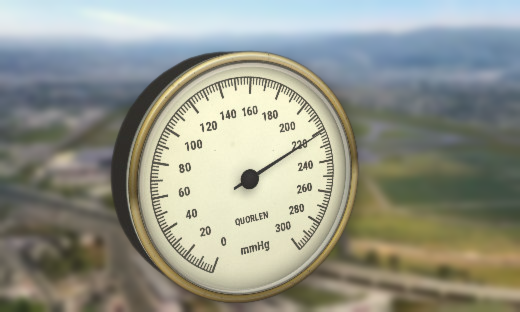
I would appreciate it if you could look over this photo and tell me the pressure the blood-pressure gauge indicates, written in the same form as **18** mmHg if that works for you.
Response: **220** mmHg
